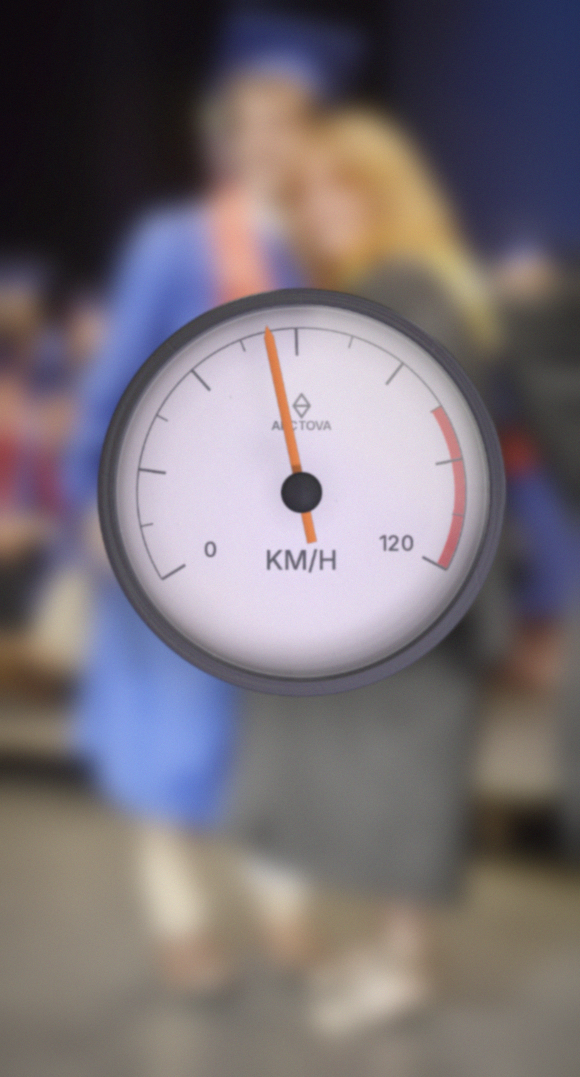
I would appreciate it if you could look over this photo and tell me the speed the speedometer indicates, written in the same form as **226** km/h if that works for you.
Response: **55** km/h
